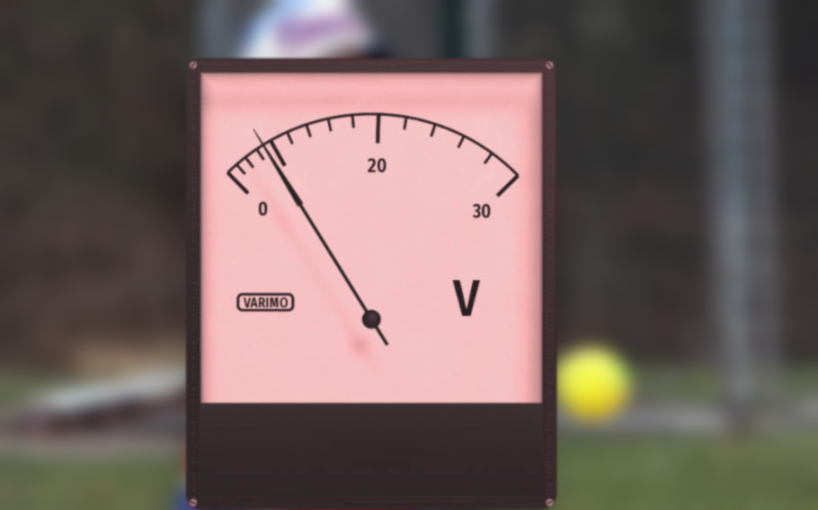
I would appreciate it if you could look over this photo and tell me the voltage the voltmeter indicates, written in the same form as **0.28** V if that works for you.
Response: **9** V
